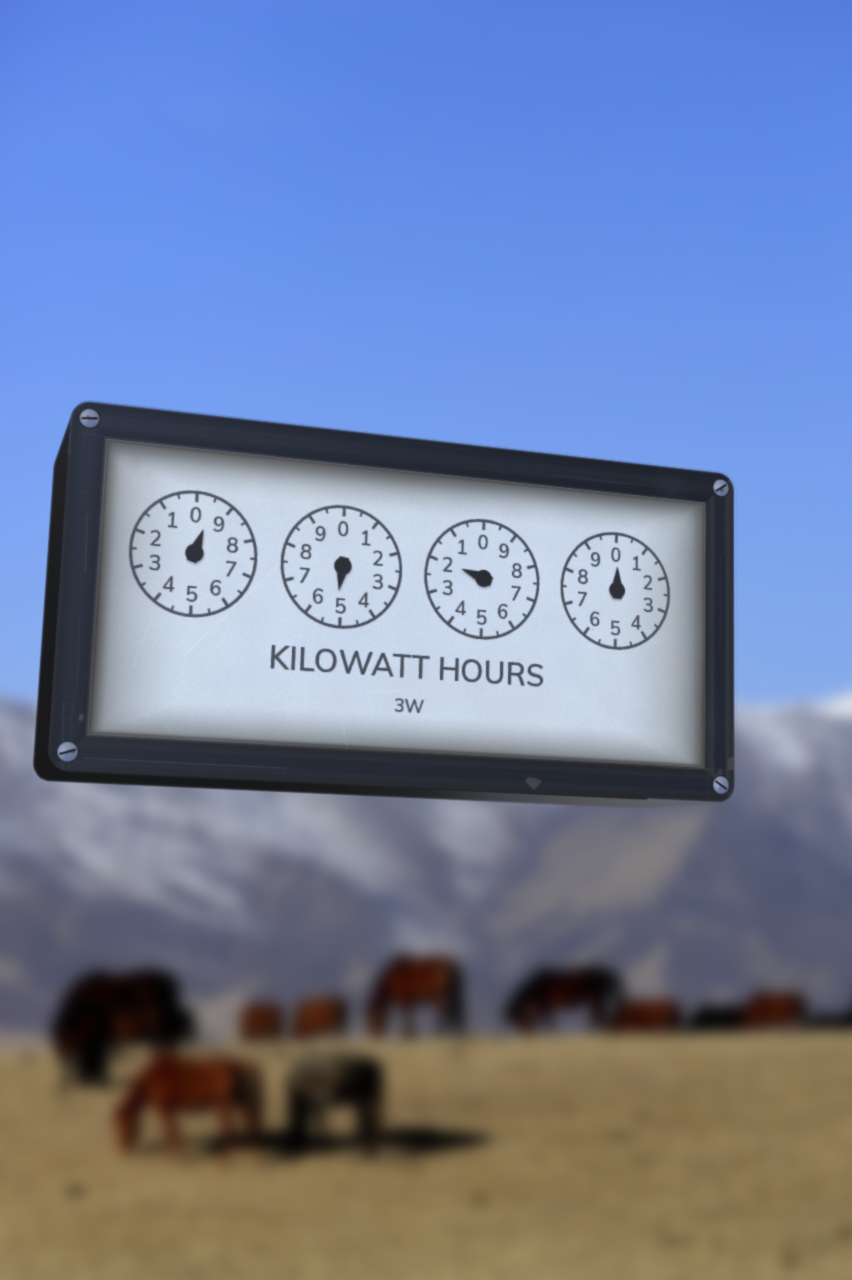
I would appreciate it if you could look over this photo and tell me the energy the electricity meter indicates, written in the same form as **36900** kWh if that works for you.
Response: **9520** kWh
